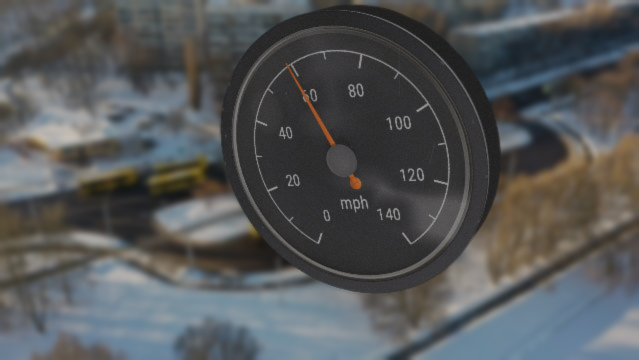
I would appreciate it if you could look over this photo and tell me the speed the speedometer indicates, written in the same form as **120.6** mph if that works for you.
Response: **60** mph
